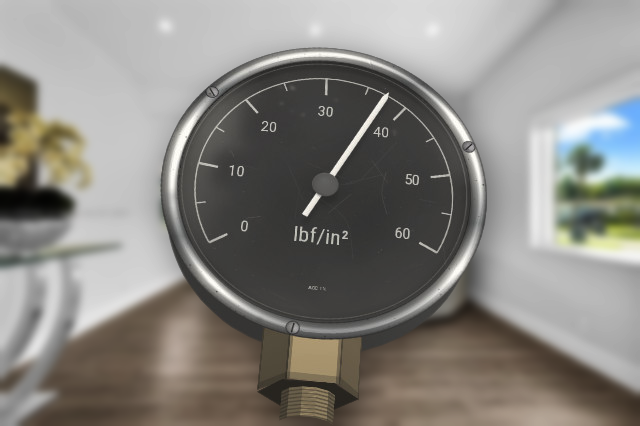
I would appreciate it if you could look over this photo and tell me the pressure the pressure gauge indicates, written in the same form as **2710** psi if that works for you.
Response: **37.5** psi
